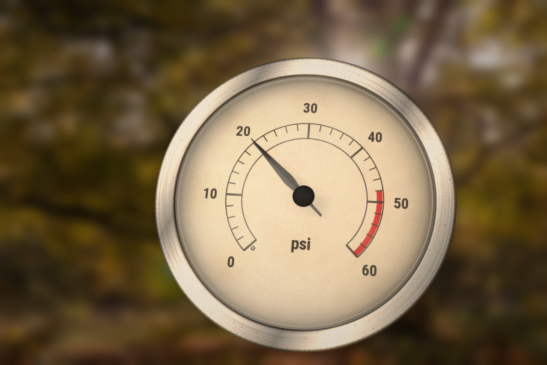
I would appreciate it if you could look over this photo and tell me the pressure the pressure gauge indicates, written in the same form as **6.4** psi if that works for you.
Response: **20** psi
